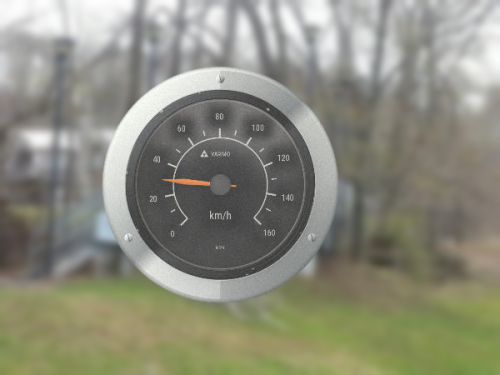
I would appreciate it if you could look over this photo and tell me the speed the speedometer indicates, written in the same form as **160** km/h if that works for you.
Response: **30** km/h
